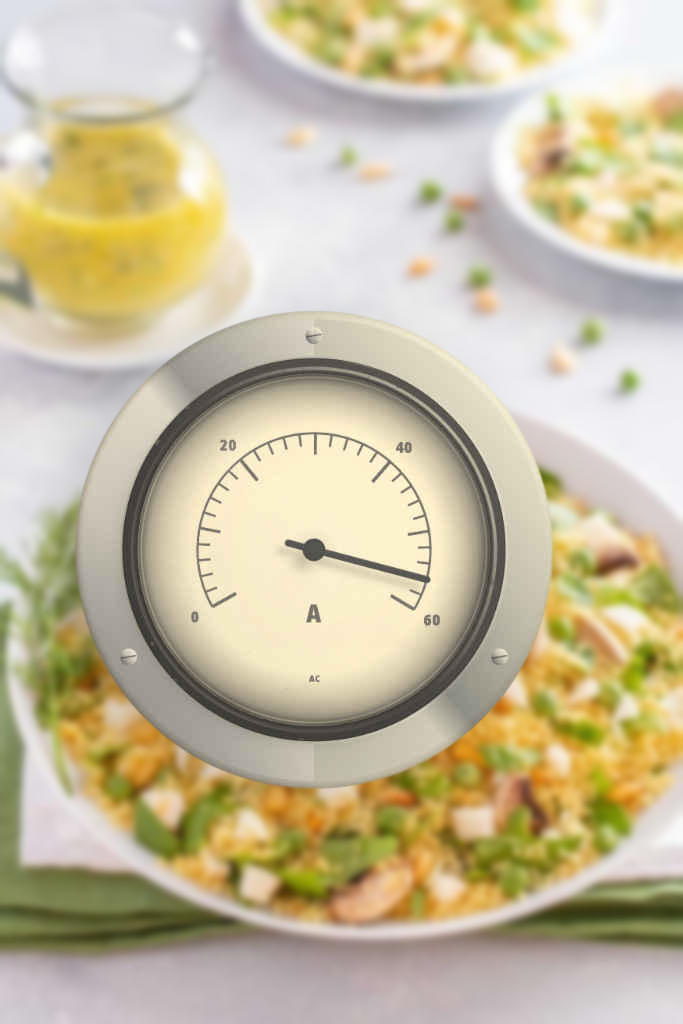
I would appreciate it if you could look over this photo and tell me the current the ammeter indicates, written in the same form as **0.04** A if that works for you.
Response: **56** A
